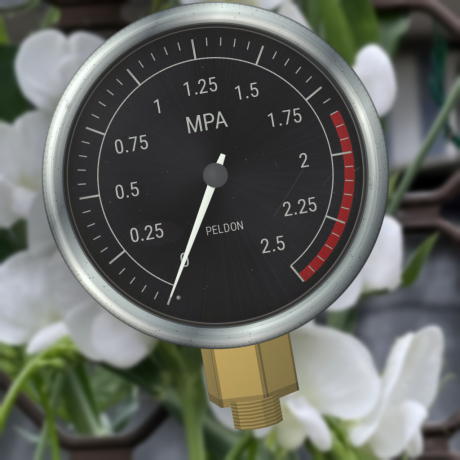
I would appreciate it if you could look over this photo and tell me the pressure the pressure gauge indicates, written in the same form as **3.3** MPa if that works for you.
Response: **0** MPa
